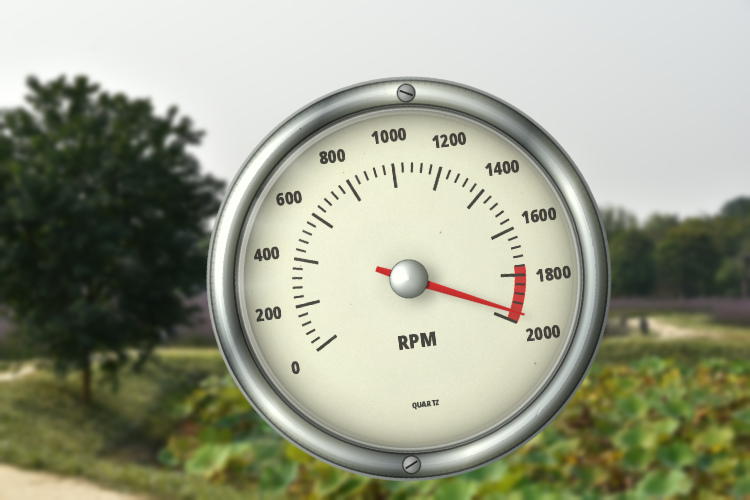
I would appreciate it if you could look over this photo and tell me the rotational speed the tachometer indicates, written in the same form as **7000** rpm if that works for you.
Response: **1960** rpm
